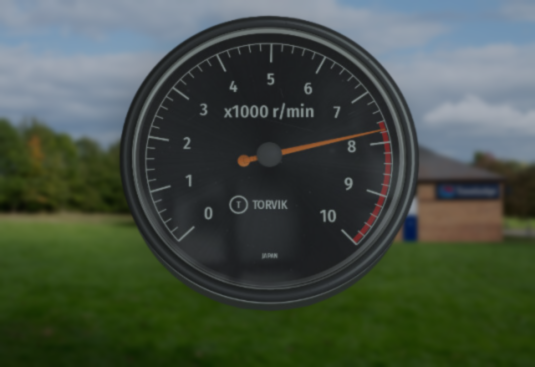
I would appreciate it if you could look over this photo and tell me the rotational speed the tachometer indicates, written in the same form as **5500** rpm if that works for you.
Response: **7800** rpm
